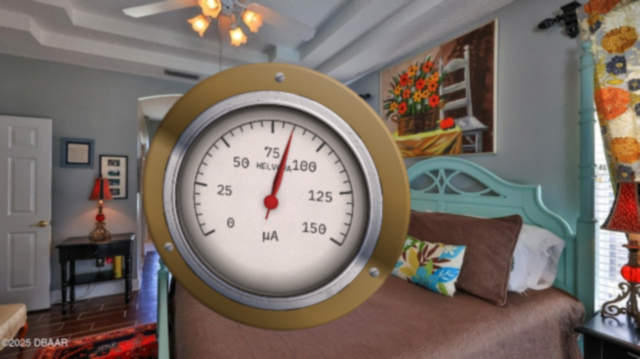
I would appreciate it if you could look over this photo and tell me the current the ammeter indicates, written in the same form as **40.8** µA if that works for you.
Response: **85** µA
